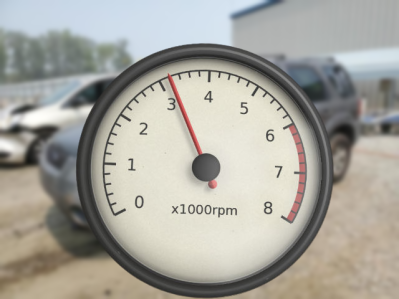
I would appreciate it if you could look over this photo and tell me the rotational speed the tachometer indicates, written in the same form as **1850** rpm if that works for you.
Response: **3200** rpm
